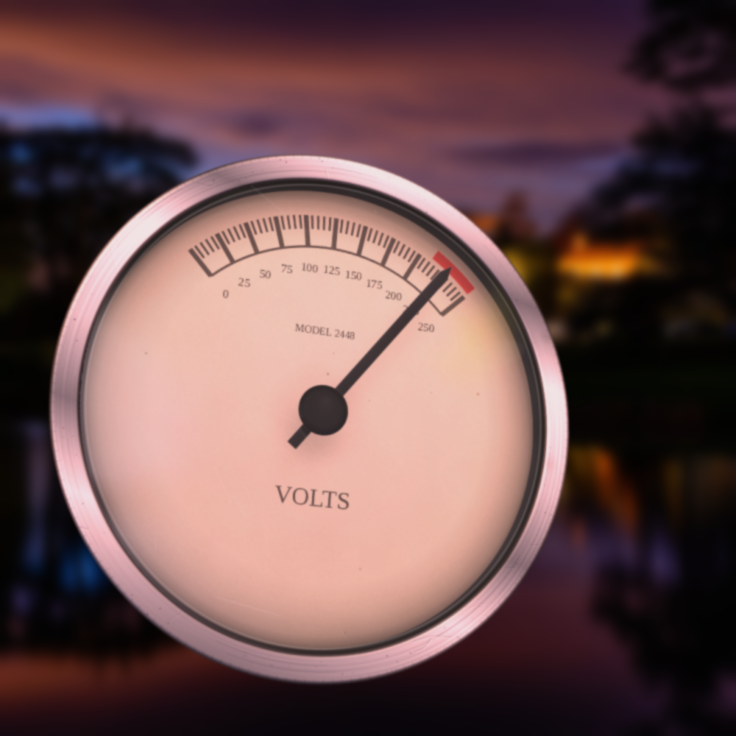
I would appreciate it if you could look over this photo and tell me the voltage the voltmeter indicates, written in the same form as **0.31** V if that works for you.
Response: **225** V
